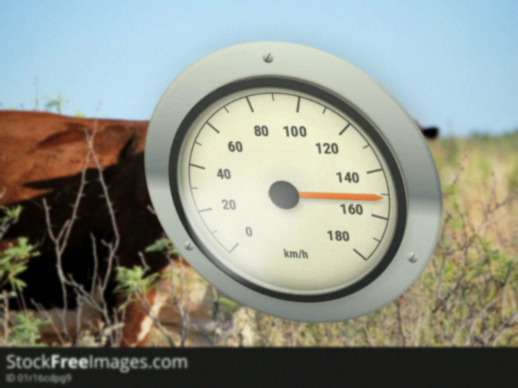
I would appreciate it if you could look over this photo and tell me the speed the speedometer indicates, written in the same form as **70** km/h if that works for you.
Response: **150** km/h
